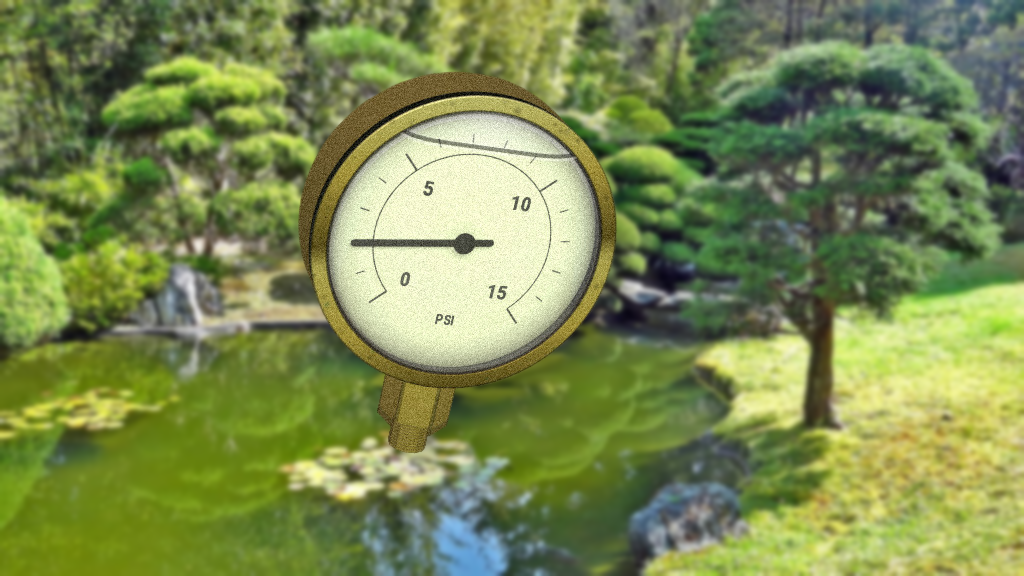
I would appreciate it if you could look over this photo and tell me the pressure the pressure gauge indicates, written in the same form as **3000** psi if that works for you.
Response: **2** psi
